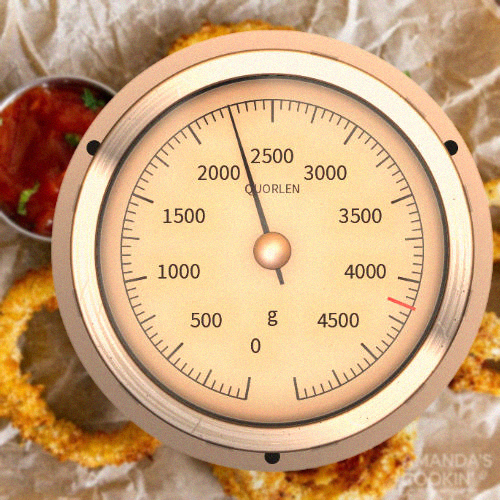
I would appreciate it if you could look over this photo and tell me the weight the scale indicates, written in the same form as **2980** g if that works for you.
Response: **2250** g
